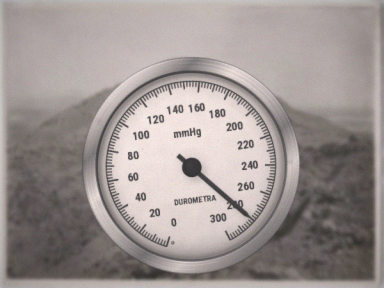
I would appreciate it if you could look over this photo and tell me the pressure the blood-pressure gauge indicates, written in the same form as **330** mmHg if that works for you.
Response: **280** mmHg
